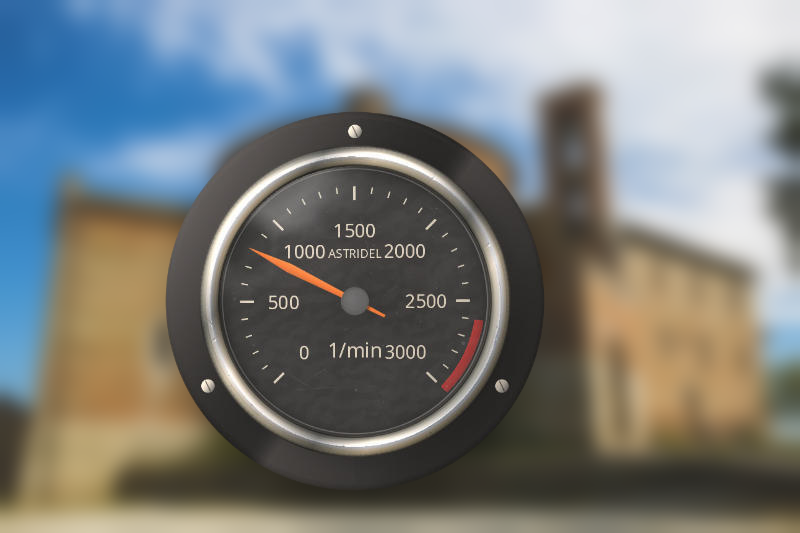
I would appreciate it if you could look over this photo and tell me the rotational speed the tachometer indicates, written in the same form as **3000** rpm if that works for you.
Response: **800** rpm
